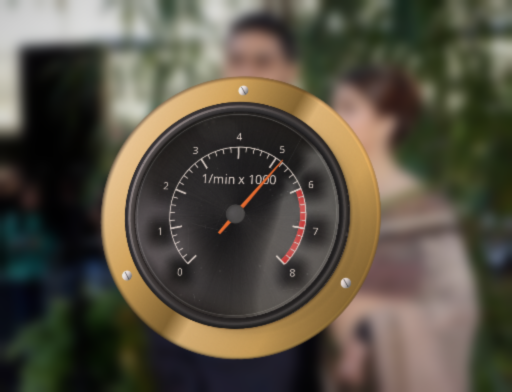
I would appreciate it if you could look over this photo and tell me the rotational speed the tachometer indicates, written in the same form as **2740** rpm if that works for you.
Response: **5200** rpm
